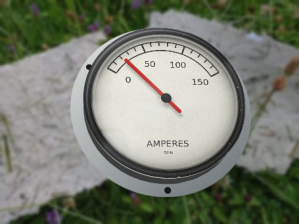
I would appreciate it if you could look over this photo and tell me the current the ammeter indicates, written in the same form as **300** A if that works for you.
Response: **20** A
